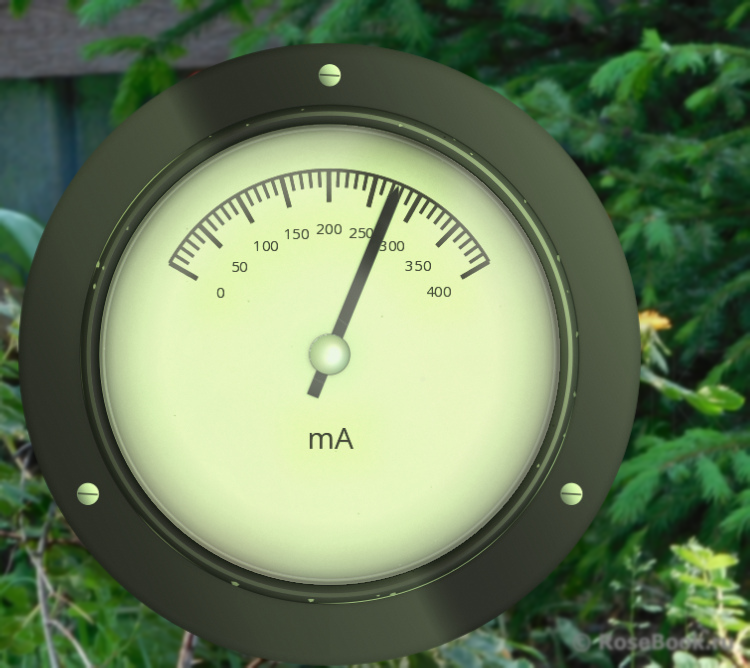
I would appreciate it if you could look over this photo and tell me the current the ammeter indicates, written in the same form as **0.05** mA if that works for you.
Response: **275** mA
